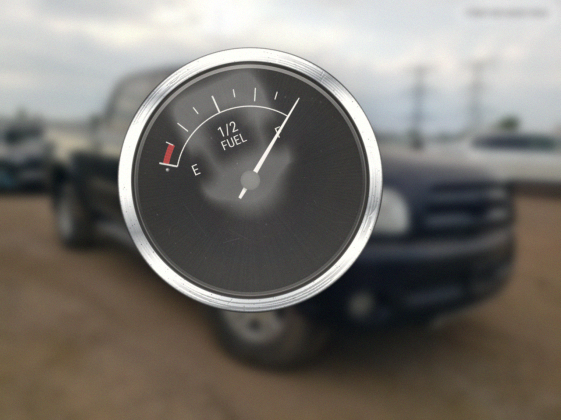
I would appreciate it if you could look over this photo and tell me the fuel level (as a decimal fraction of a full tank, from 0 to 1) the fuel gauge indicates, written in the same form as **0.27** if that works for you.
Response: **1**
